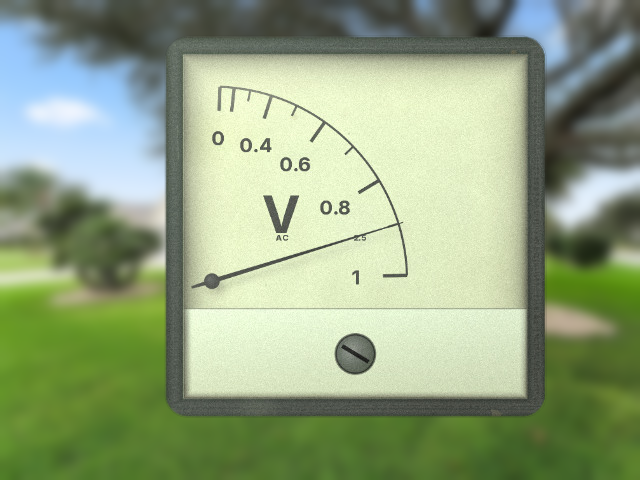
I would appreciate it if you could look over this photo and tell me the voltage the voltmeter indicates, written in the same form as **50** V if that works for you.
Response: **0.9** V
